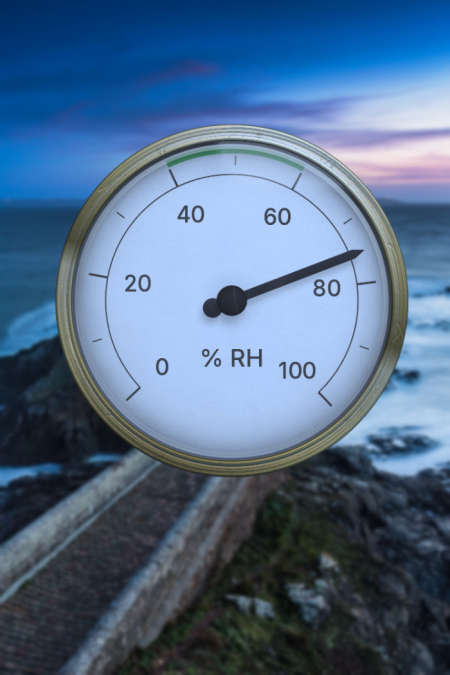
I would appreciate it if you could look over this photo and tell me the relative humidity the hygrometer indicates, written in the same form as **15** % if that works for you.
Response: **75** %
